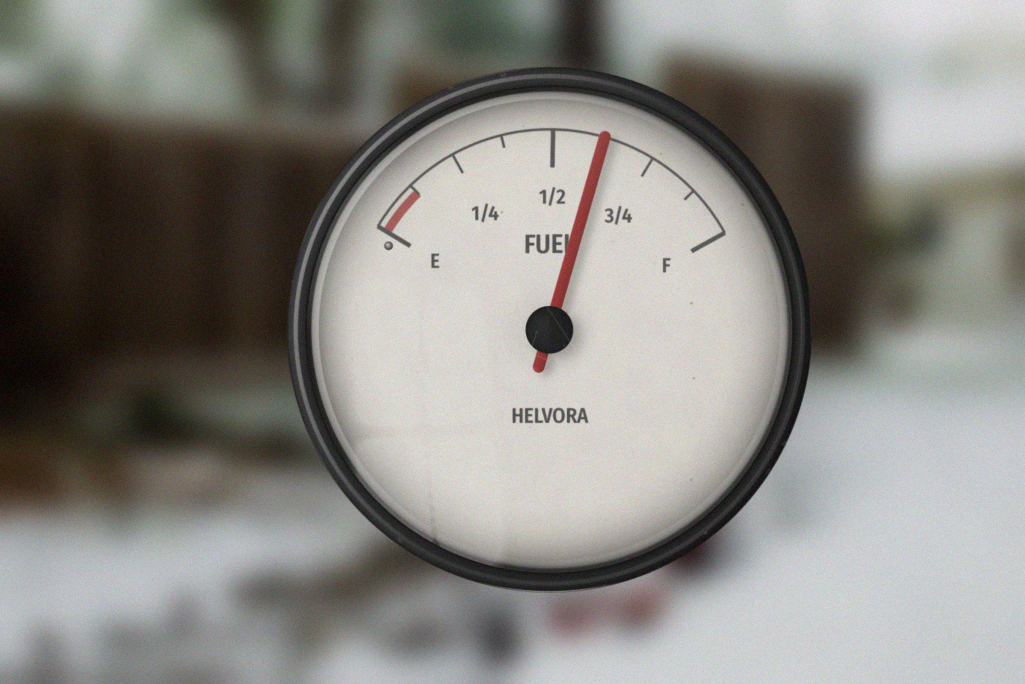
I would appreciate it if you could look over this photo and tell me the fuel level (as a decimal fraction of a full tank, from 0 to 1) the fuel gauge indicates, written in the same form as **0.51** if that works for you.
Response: **0.625**
